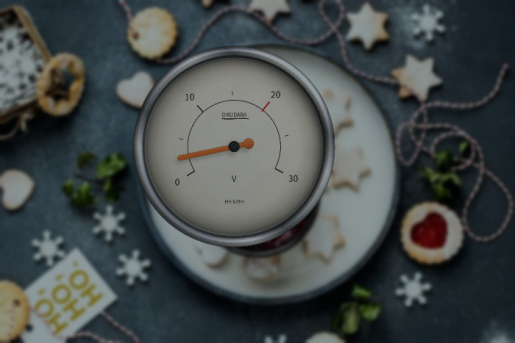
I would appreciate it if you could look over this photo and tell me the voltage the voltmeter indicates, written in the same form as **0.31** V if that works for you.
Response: **2.5** V
